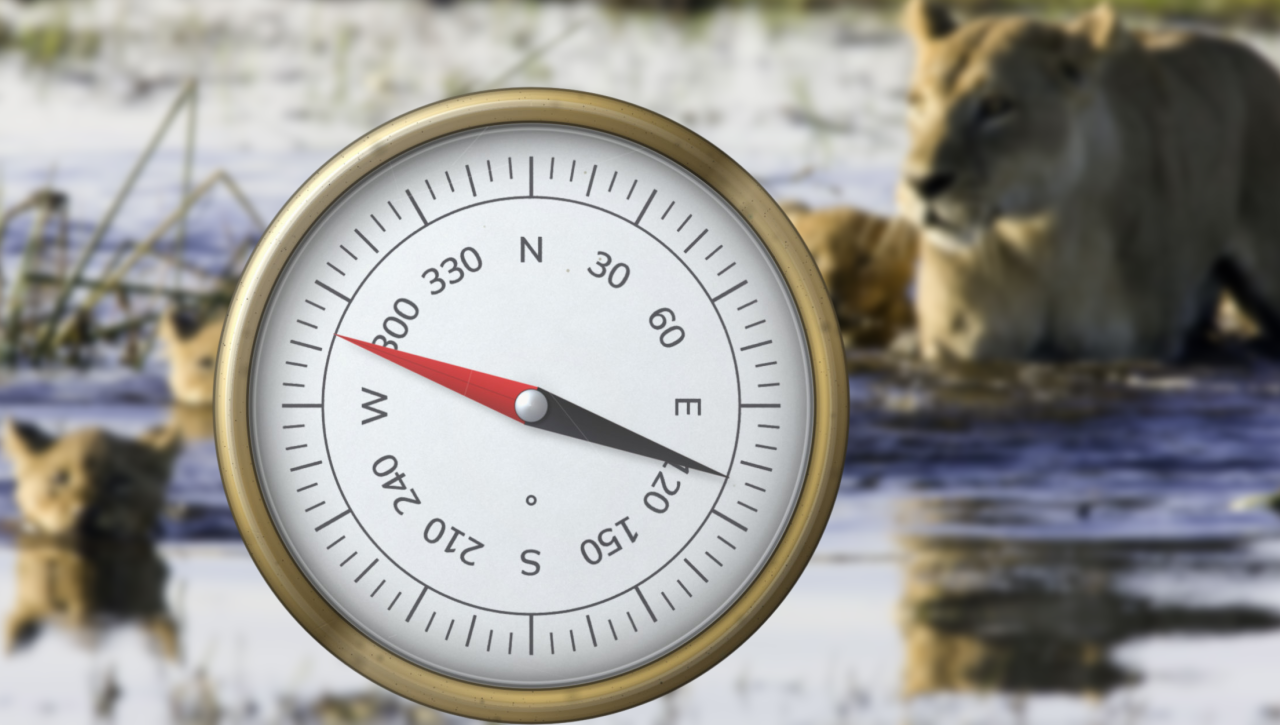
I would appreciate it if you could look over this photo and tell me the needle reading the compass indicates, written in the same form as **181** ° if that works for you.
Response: **290** °
